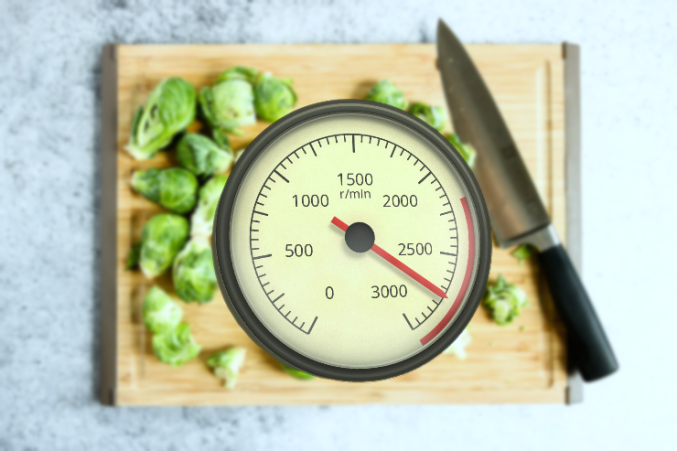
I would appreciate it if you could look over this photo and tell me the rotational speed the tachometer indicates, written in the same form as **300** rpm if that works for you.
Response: **2750** rpm
